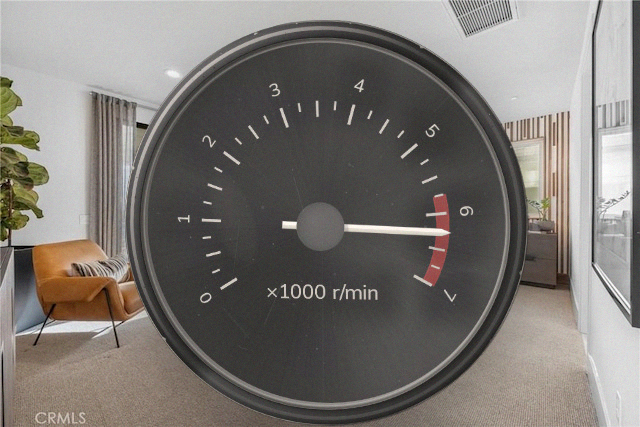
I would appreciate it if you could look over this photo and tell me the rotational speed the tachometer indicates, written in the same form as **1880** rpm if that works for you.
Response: **6250** rpm
